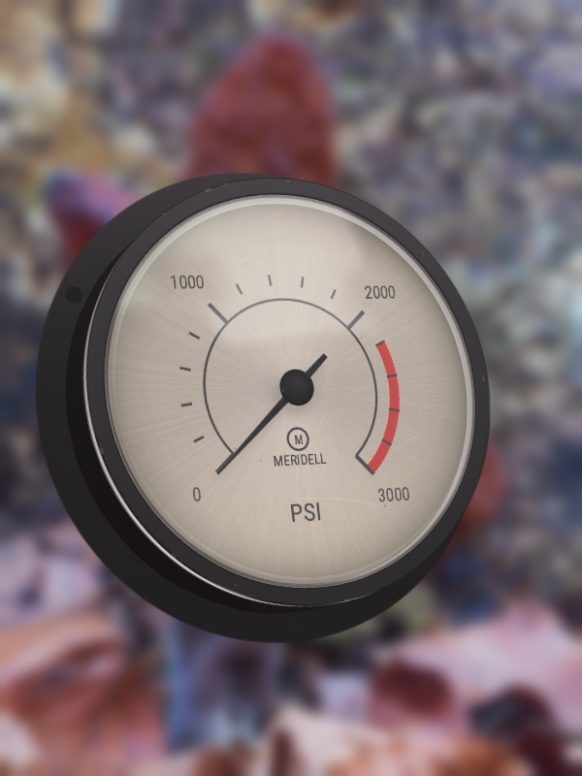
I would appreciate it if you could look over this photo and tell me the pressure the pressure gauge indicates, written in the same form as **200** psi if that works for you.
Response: **0** psi
